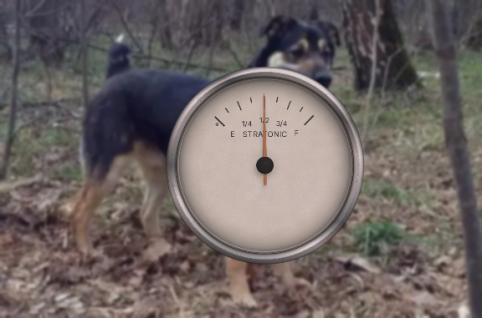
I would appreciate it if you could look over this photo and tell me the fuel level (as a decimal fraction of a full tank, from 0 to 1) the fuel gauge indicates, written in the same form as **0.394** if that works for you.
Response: **0.5**
